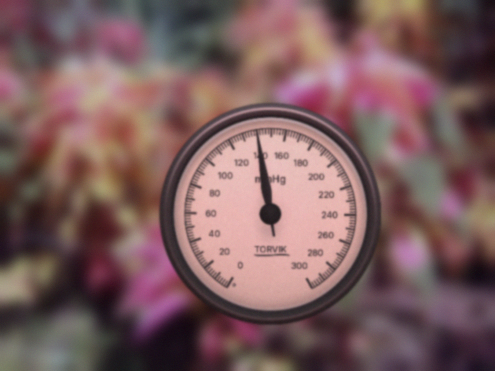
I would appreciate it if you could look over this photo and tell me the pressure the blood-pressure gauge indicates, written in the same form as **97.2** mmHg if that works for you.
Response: **140** mmHg
